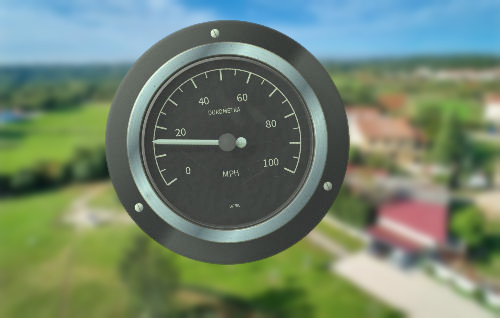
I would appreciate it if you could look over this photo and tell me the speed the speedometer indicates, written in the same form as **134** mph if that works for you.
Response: **15** mph
